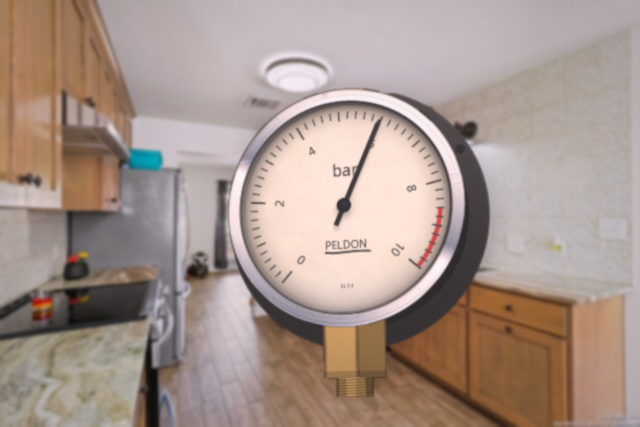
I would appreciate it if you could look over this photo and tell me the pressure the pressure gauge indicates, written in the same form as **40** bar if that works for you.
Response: **6** bar
